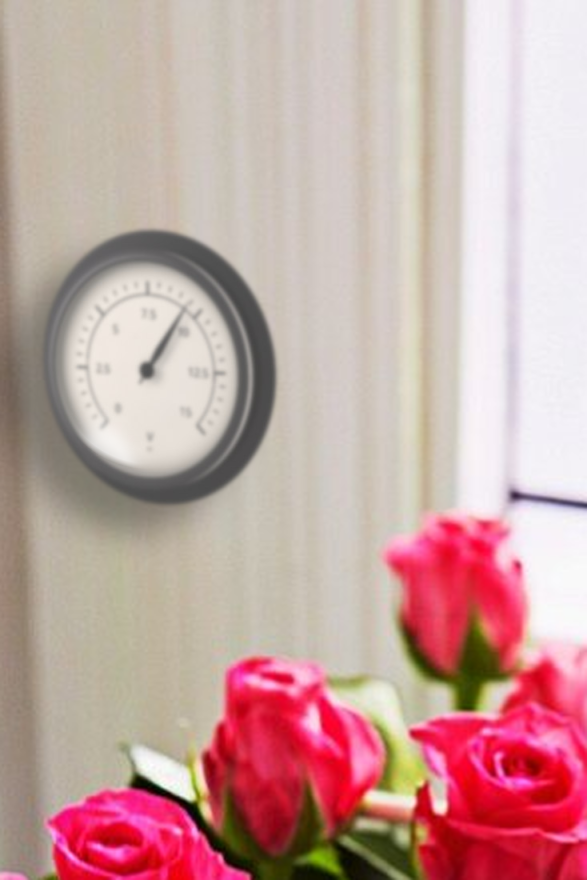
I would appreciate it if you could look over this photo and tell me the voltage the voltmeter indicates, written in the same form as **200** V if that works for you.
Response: **9.5** V
